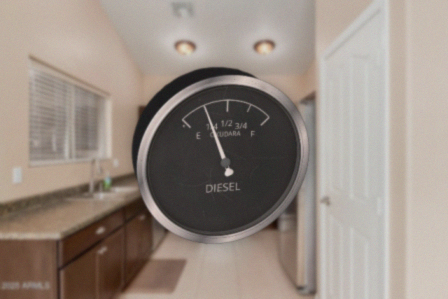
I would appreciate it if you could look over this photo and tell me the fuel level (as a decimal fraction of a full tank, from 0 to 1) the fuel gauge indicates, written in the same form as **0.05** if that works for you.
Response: **0.25**
